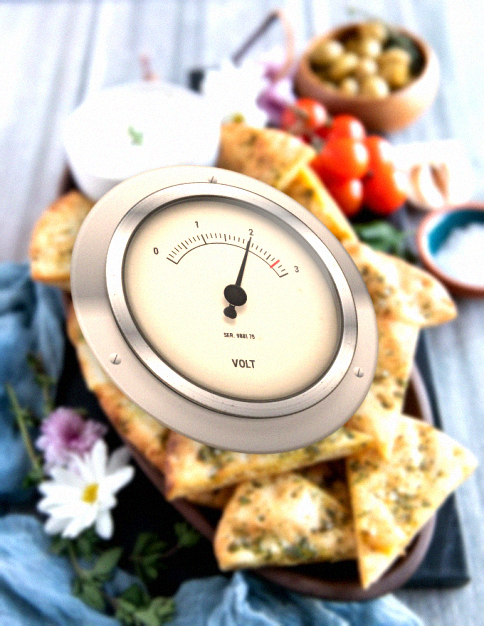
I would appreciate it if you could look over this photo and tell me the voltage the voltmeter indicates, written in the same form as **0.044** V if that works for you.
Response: **2** V
